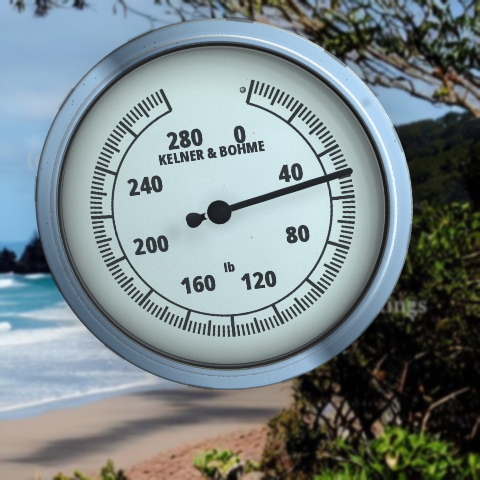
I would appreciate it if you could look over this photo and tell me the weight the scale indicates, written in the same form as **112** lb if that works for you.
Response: **50** lb
